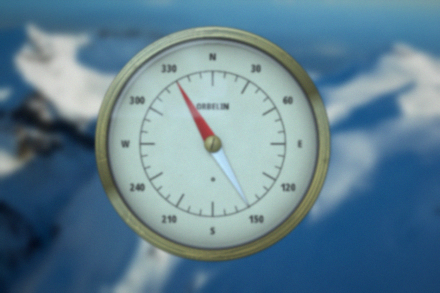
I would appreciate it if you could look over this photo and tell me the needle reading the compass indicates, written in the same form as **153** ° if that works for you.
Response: **330** °
